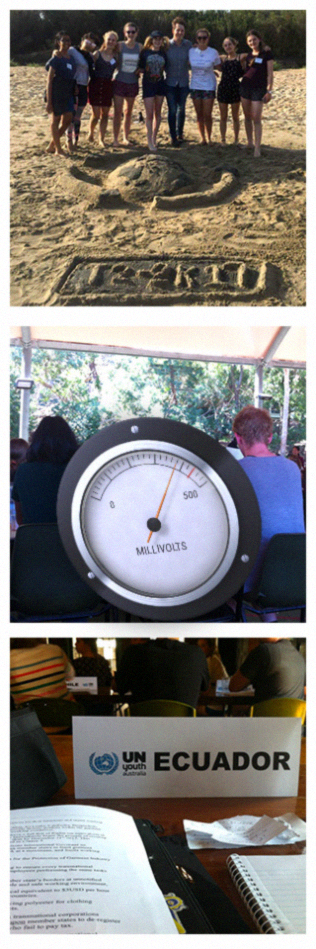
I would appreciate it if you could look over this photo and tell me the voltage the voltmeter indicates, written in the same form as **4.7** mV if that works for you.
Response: **380** mV
